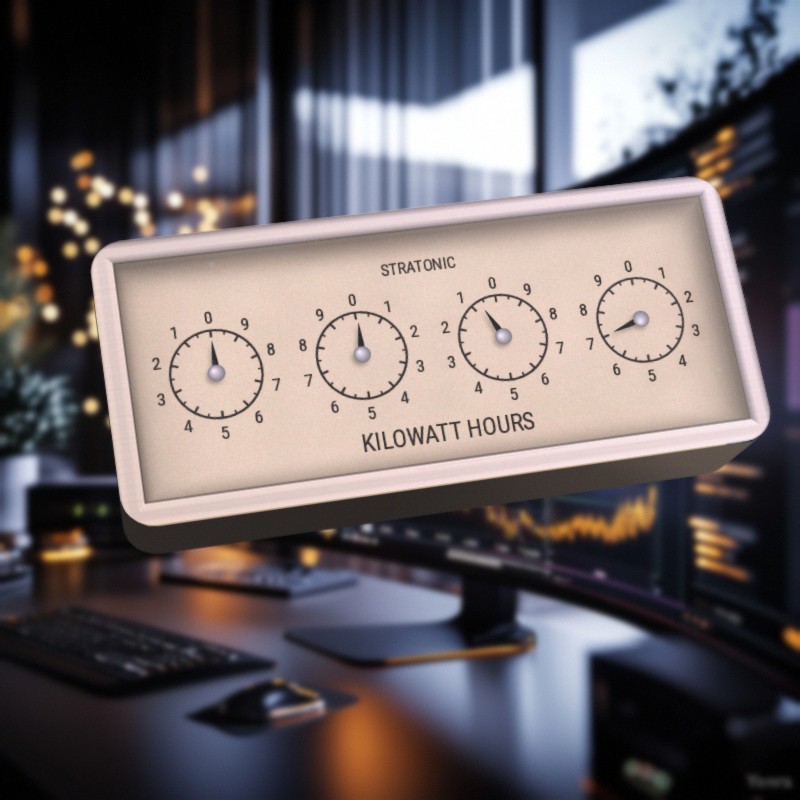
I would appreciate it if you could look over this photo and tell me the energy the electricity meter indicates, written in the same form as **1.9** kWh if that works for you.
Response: **7** kWh
